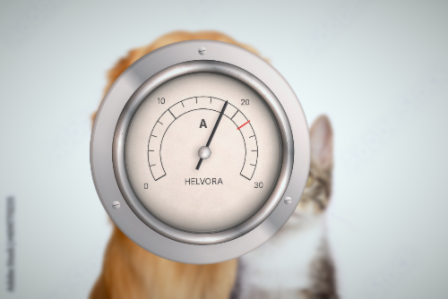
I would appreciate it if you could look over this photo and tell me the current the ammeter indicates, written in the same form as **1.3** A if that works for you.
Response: **18** A
